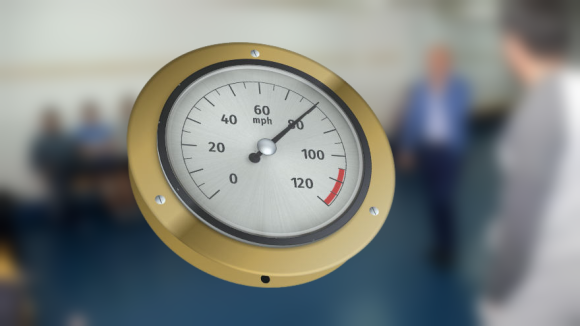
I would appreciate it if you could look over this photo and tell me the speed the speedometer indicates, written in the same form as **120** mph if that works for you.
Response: **80** mph
